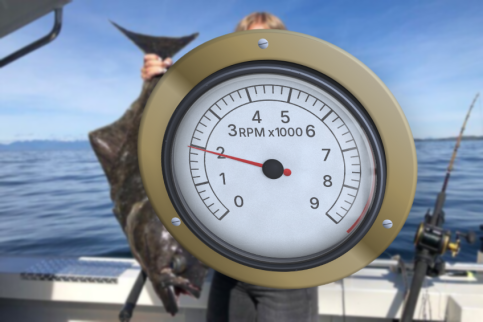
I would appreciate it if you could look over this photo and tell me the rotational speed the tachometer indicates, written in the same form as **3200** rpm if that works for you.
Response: **2000** rpm
